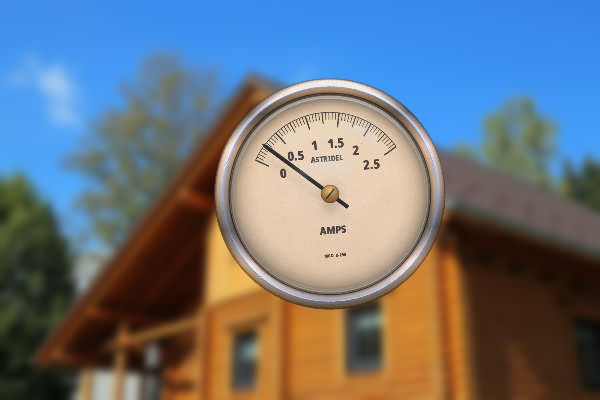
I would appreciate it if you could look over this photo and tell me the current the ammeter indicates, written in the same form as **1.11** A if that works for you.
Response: **0.25** A
